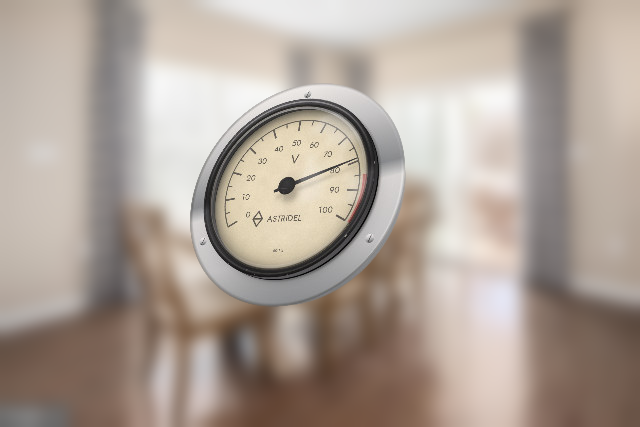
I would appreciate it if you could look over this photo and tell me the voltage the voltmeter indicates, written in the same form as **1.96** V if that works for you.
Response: **80** V
